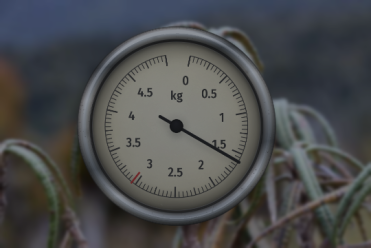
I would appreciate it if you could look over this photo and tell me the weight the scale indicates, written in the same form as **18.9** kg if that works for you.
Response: **1.6** kg
